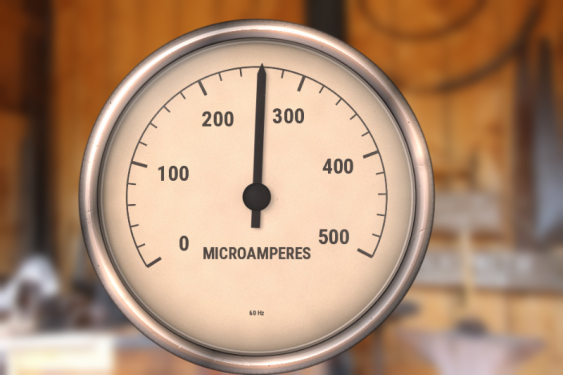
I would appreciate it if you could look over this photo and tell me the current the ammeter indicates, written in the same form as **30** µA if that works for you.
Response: **260** µA
